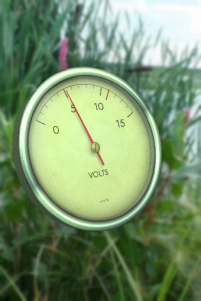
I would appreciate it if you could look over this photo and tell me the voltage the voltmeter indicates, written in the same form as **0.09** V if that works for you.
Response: **5** V
